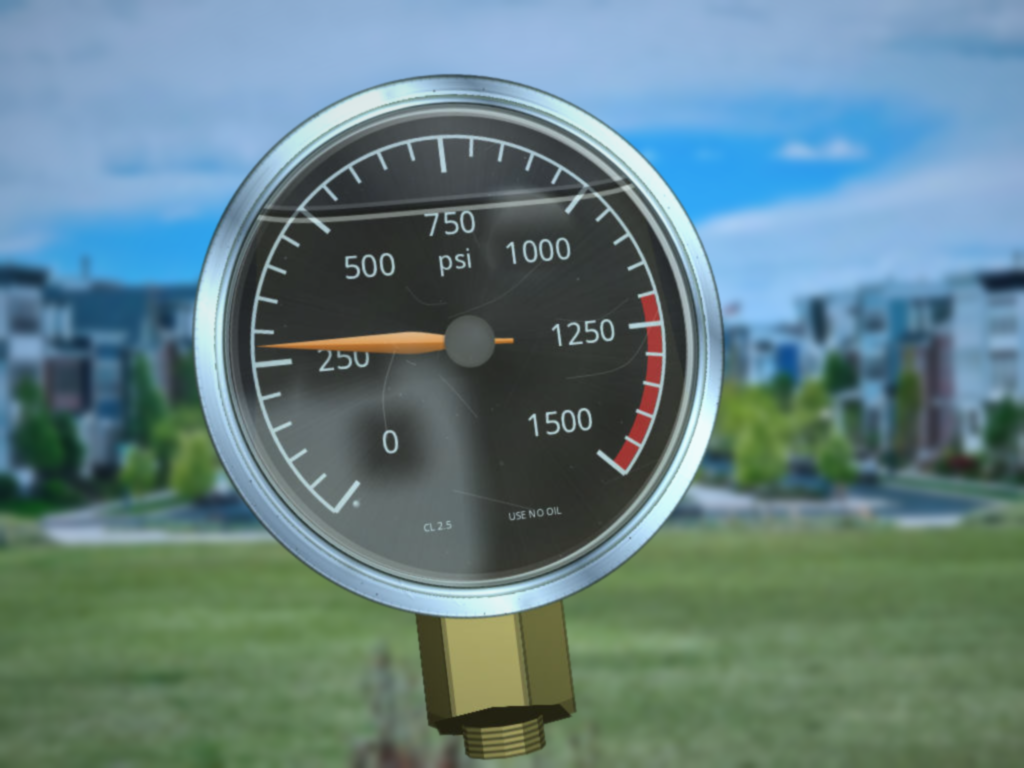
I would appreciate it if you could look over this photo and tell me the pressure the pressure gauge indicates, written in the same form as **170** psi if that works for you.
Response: **275** psi
